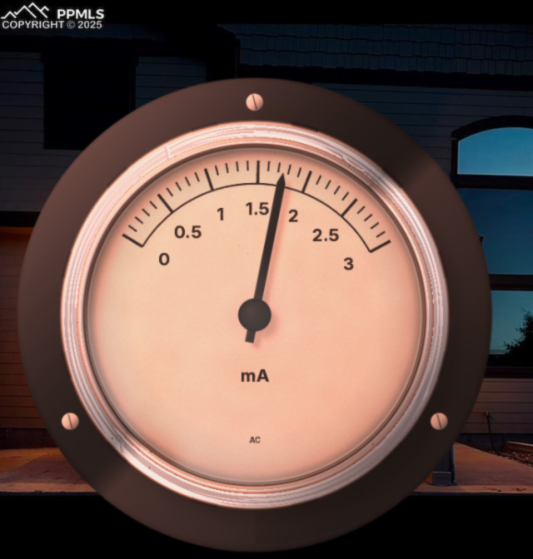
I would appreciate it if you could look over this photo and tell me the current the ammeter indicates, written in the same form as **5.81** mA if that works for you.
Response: **1.75** mA
